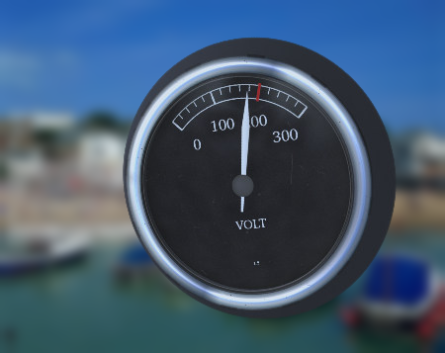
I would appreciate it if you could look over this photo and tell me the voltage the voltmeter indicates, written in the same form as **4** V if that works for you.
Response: **180** V
